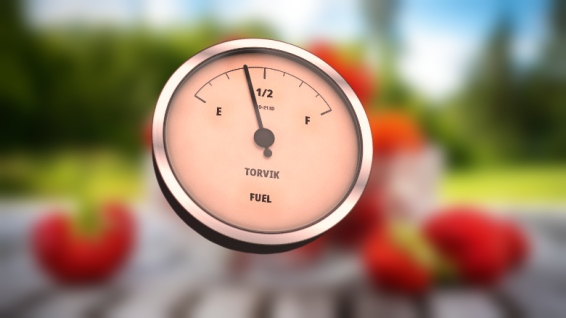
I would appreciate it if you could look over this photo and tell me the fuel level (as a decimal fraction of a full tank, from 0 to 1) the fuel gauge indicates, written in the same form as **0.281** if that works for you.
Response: **0.375**
